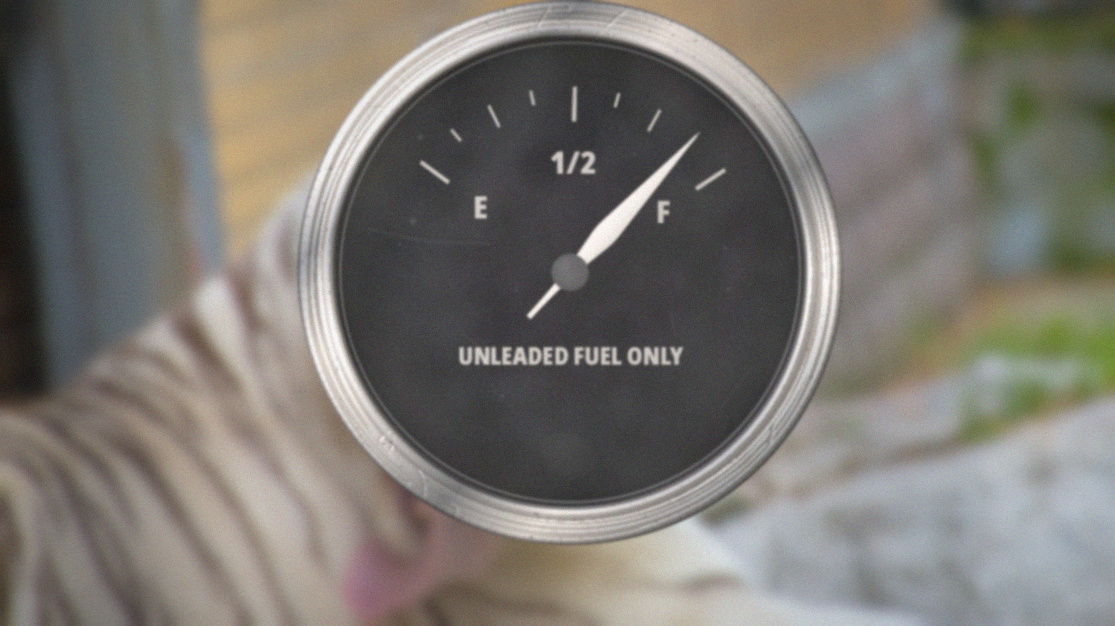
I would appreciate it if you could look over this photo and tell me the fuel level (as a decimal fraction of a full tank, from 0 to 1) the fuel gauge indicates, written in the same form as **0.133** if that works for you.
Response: **0.875**
